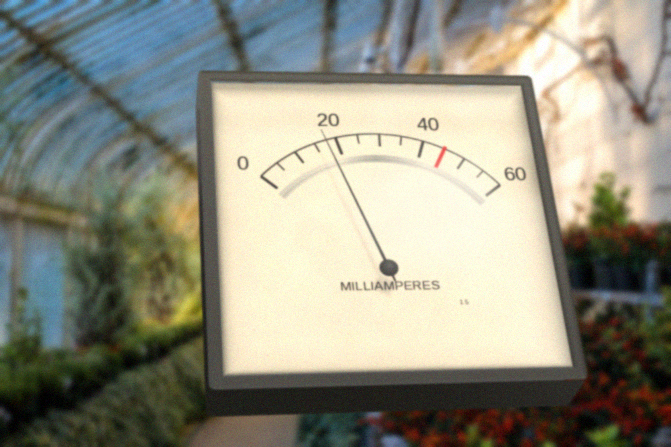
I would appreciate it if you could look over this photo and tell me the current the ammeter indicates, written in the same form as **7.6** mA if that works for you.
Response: **17.5** mA
